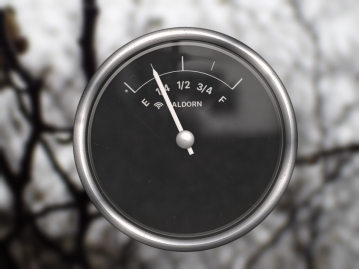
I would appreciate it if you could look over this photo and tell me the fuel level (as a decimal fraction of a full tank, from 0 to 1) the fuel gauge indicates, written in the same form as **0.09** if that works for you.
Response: **0.25**
